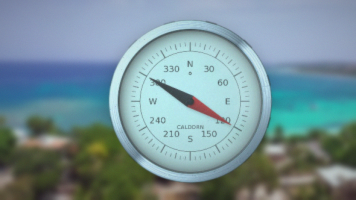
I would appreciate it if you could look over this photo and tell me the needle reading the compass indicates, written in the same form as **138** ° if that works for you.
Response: **120** °
